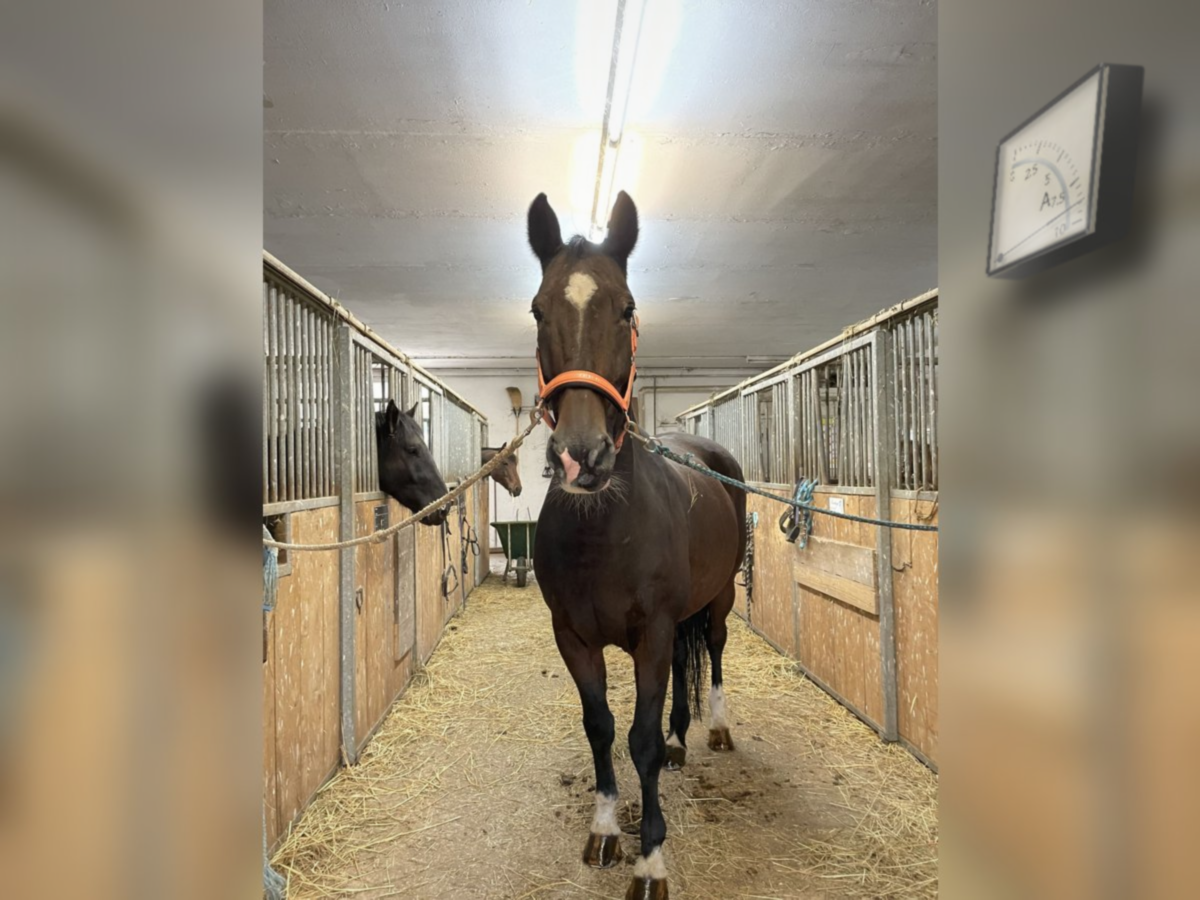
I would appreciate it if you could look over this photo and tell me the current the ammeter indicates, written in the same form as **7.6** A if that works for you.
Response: **9** A
